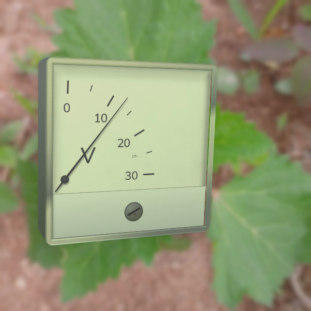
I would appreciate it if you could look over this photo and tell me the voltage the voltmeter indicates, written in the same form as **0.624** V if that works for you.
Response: **12.5** V
